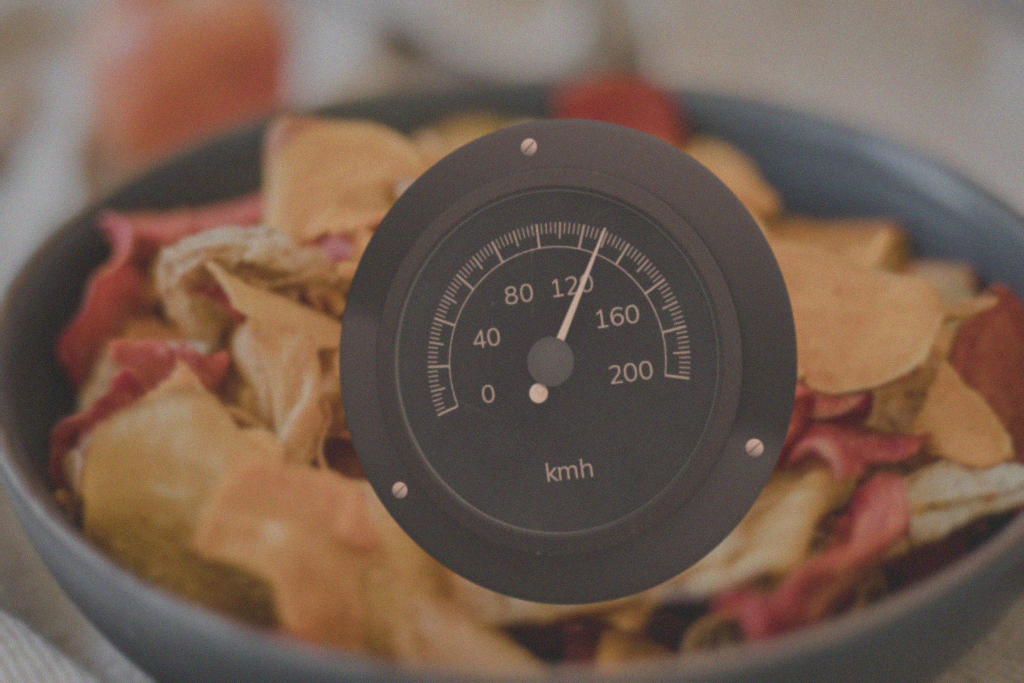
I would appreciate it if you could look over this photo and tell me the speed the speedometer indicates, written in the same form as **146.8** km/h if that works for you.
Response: **130** km/h
